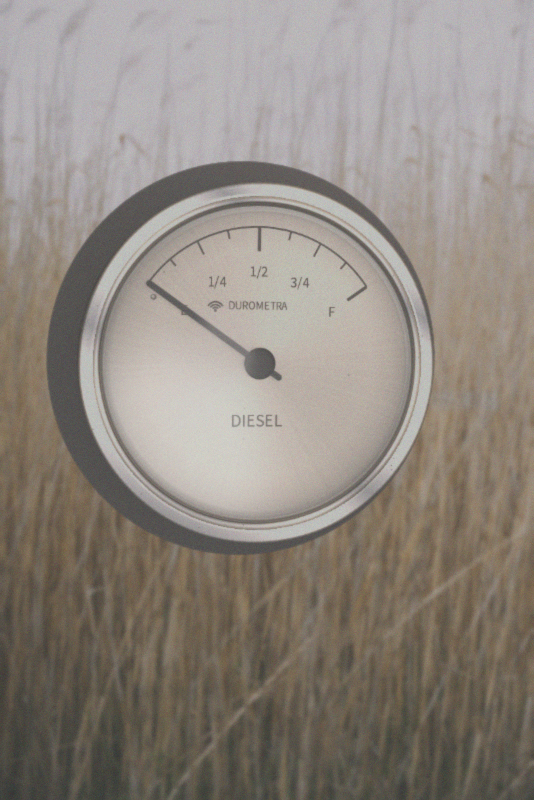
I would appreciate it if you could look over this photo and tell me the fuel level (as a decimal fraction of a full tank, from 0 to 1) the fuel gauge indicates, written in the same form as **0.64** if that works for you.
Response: **0**
